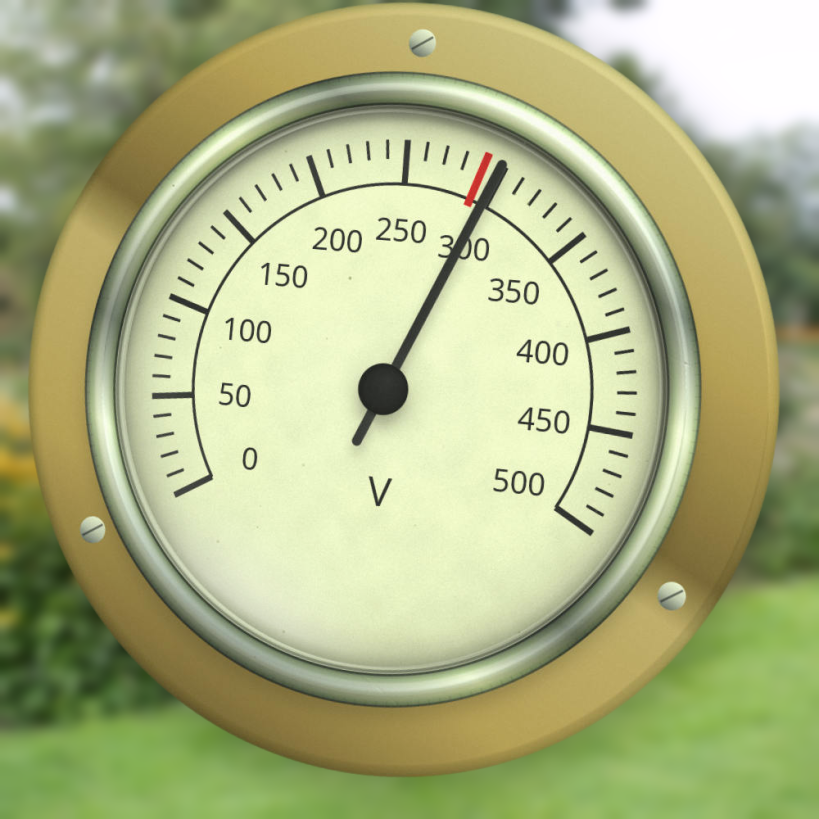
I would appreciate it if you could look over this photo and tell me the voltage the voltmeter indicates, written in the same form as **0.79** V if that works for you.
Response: **300** V
